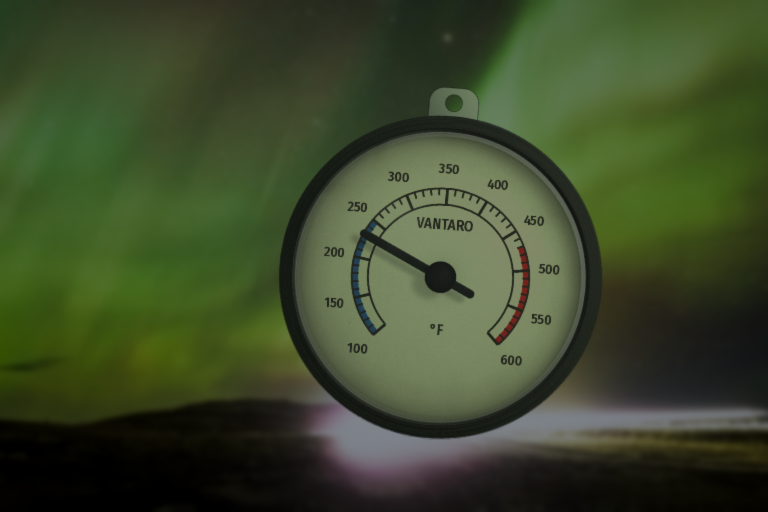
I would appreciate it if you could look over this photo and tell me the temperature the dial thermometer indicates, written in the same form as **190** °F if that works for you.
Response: **230** °F
